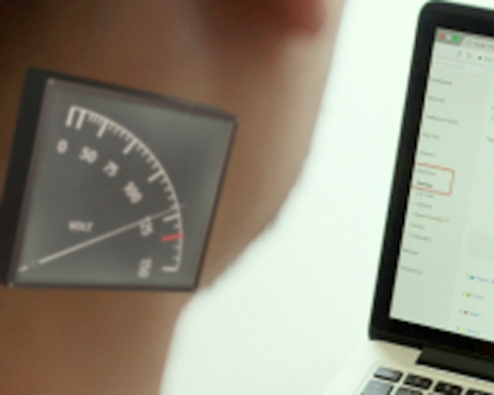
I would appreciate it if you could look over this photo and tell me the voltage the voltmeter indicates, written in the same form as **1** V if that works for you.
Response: **120** V
